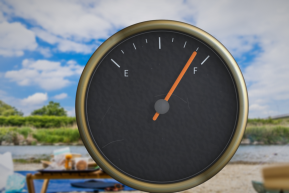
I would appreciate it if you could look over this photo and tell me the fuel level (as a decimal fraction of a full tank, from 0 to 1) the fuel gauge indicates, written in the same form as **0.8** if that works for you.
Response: **0.875**
